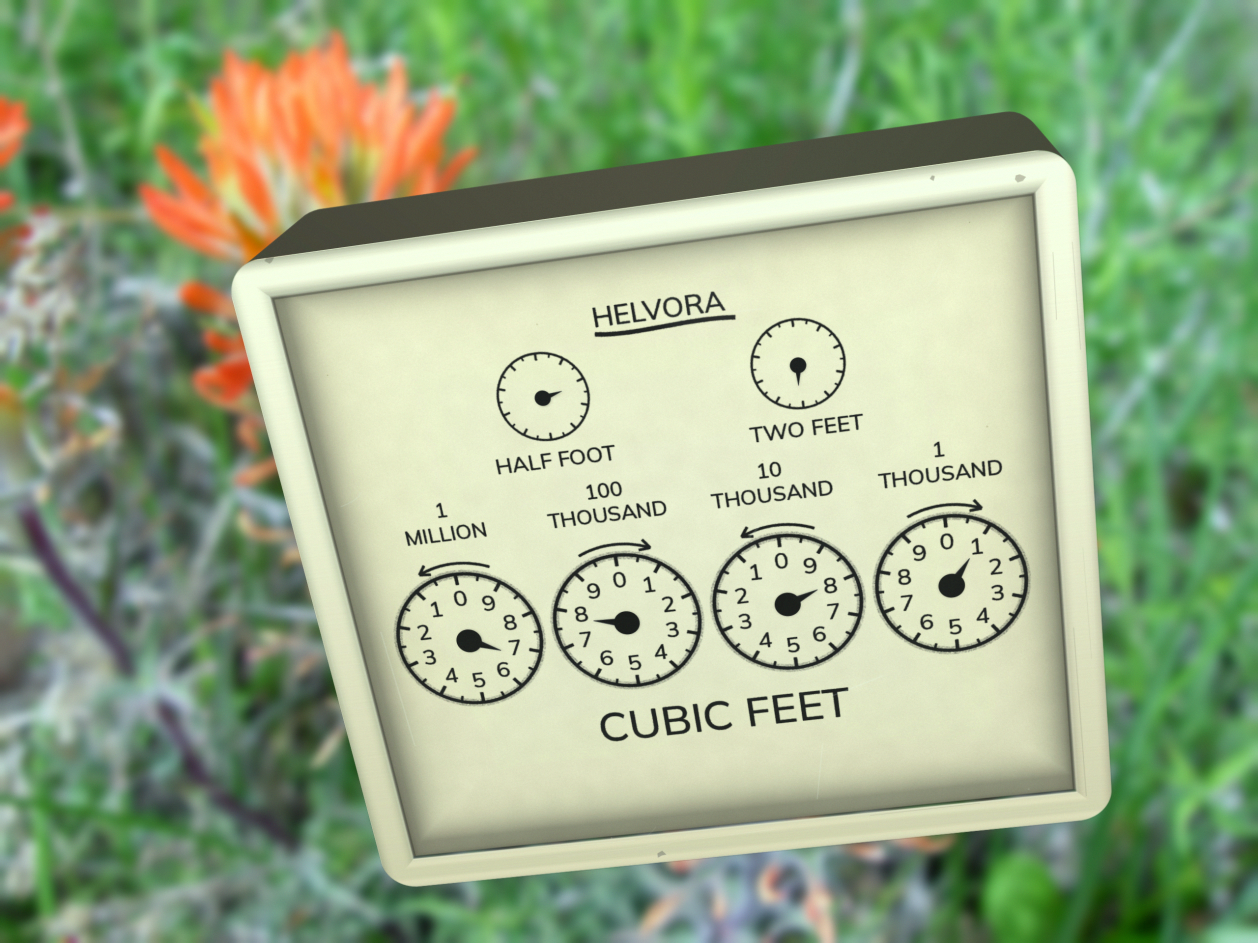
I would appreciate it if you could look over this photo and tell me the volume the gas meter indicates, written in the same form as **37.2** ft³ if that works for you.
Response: **678100** ft³
